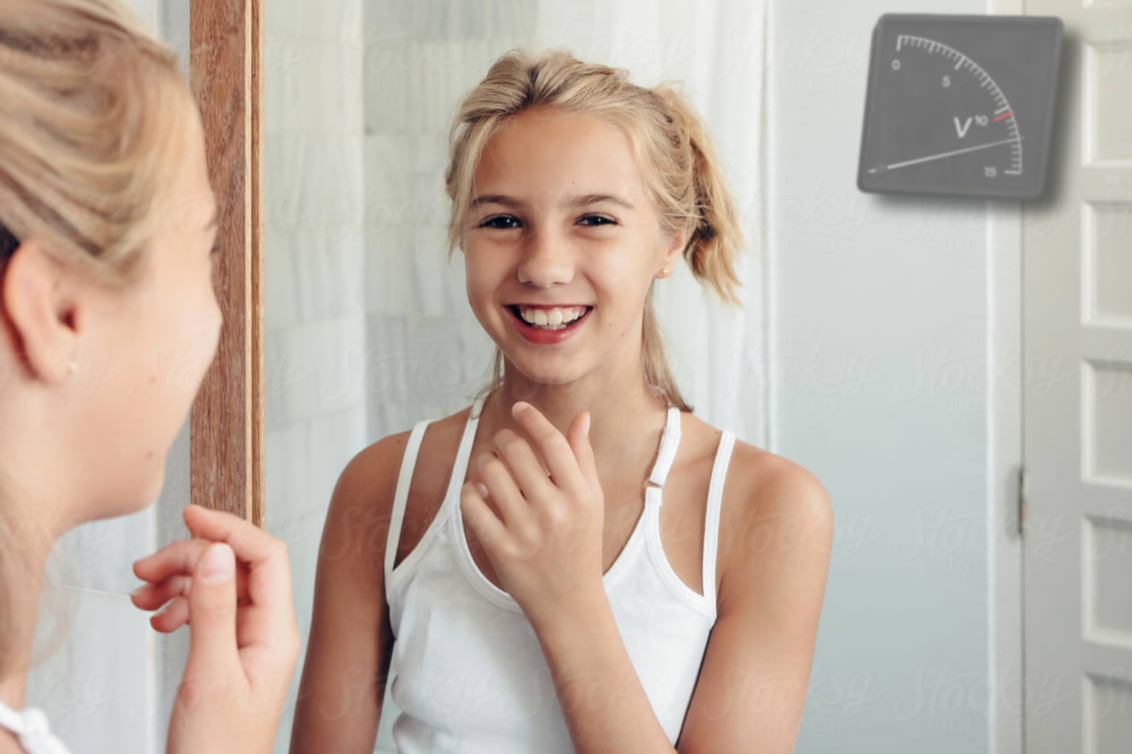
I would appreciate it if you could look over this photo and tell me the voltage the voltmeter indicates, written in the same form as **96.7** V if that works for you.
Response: **12.5** V
